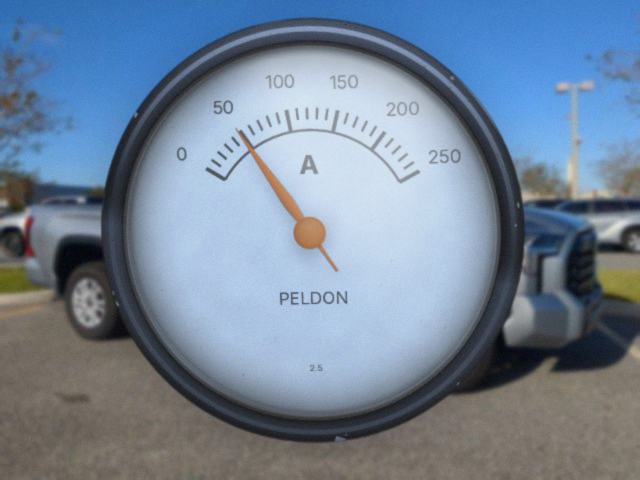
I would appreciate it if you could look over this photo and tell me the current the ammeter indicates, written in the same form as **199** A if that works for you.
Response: **50** A
